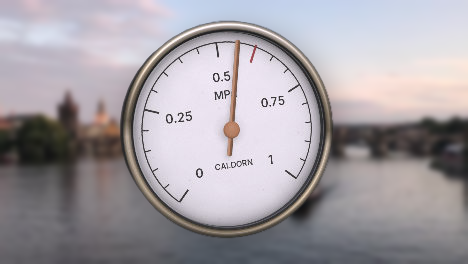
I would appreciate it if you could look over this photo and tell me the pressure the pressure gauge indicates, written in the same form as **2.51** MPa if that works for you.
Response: **0.55** MPa
